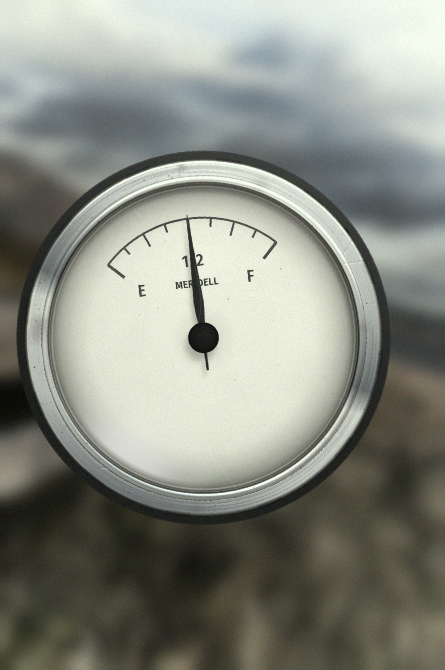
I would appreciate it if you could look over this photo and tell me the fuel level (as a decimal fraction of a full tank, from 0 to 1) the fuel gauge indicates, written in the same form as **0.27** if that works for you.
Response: **0.5**
